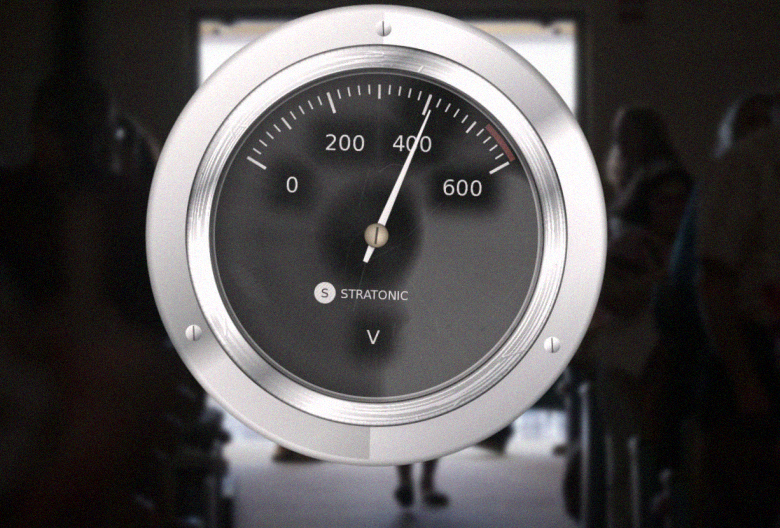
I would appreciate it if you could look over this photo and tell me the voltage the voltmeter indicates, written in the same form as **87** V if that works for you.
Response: **410** V
